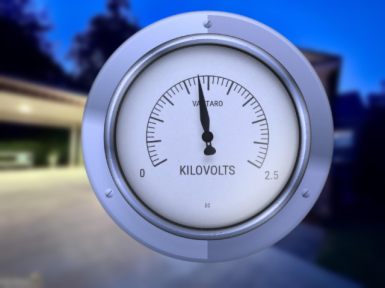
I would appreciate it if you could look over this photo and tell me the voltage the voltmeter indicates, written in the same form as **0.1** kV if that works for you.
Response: **1.15** kV
